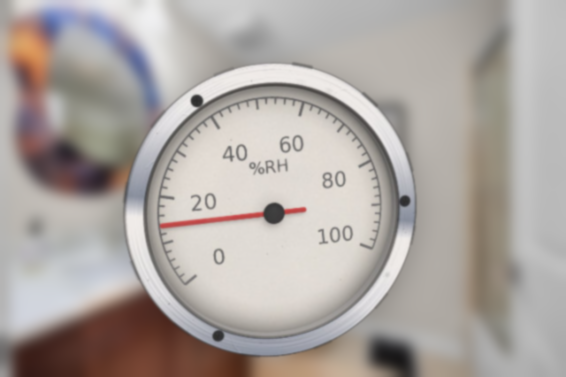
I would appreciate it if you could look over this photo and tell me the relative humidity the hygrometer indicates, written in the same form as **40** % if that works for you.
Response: **14** %
